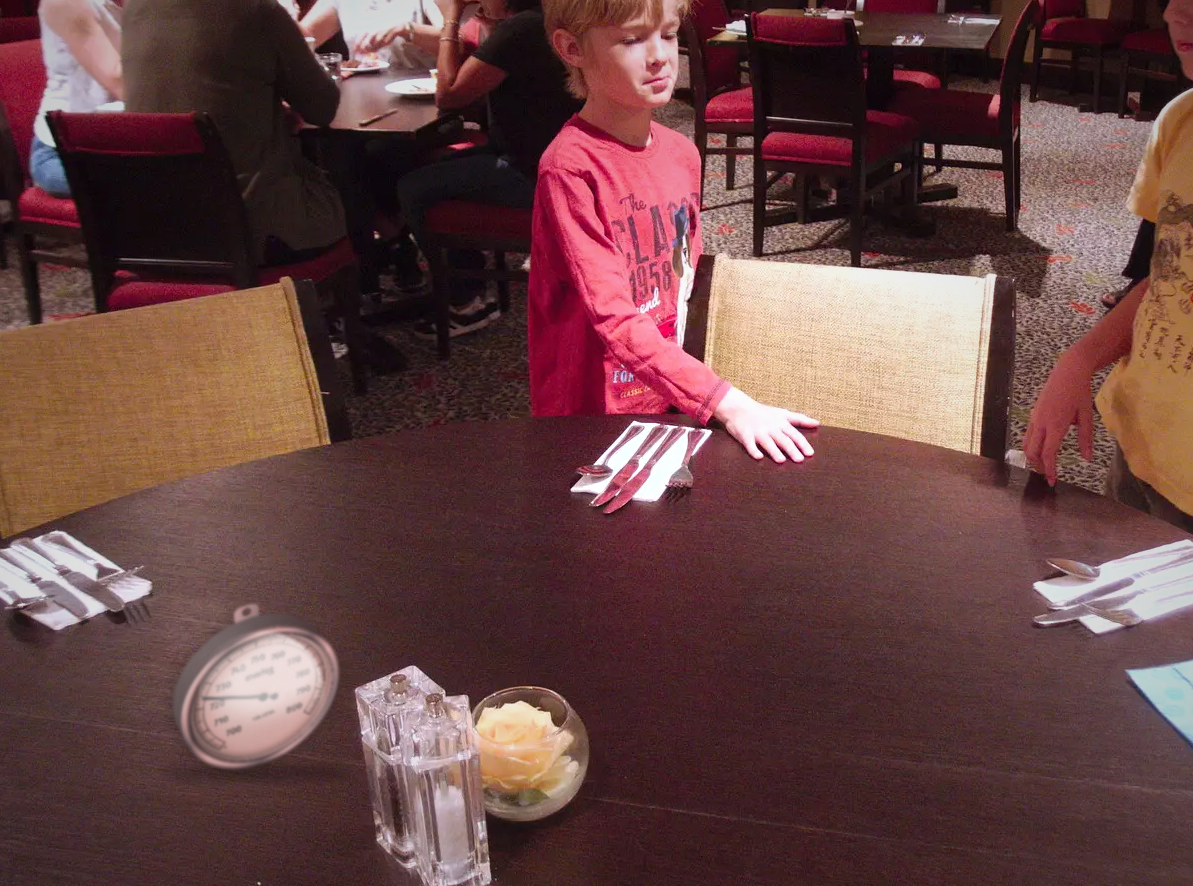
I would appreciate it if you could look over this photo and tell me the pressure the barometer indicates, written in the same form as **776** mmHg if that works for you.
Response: **725** mmHg
